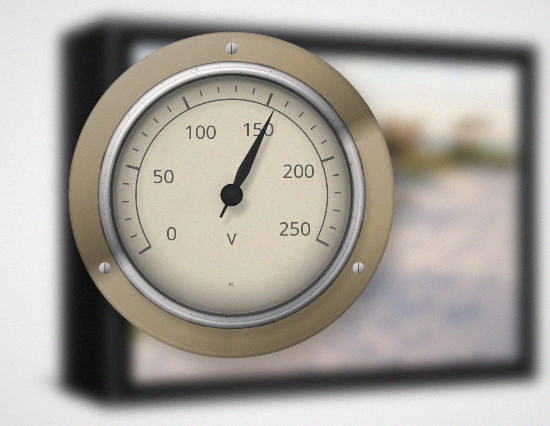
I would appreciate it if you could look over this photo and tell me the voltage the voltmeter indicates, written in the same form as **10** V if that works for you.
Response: **155** V
